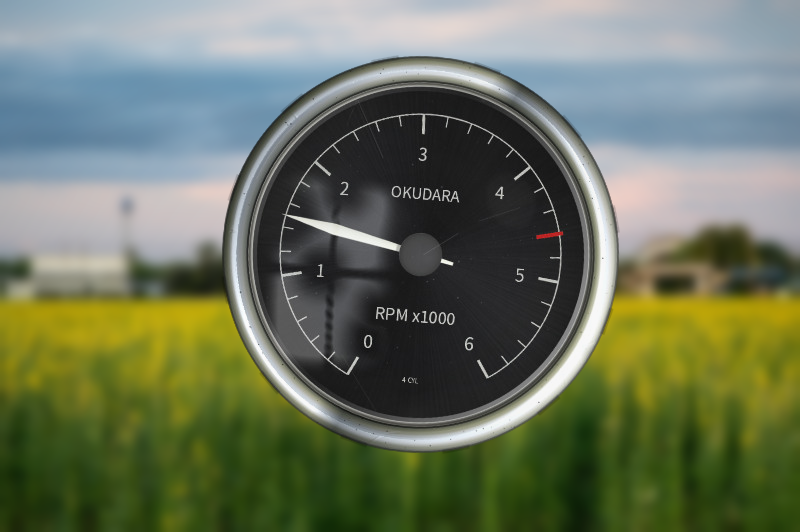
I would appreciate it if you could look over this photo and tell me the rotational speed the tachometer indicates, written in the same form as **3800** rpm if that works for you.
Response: **1500** rpm
